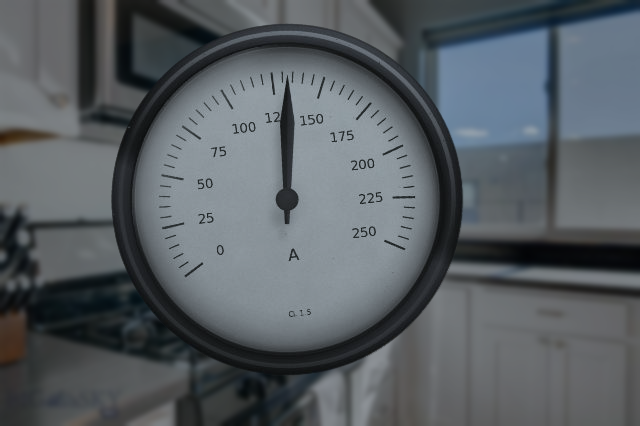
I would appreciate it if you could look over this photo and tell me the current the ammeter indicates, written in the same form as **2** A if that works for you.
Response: **132.5** A
